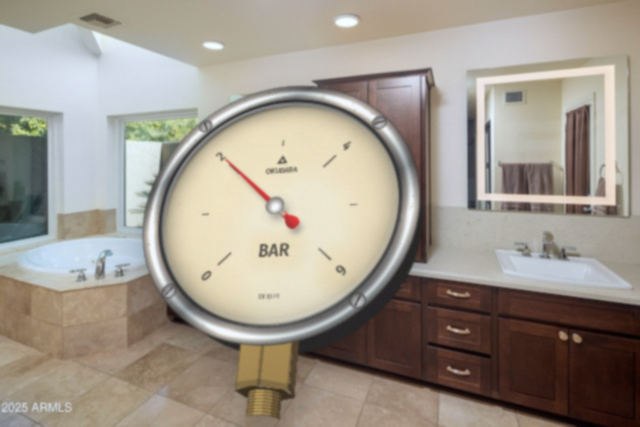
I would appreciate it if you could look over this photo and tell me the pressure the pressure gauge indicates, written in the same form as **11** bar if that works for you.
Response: **2** bar
